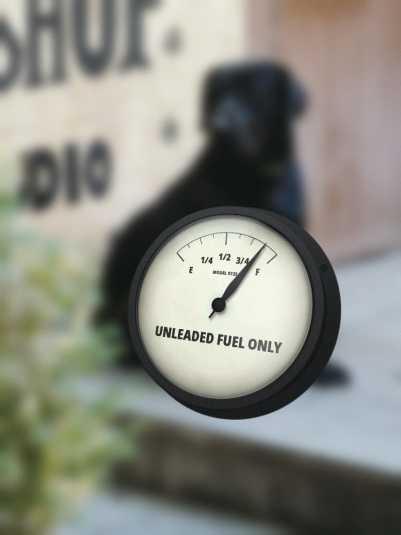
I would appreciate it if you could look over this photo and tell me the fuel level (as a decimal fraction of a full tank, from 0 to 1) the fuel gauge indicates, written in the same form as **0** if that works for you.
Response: **0.875**
